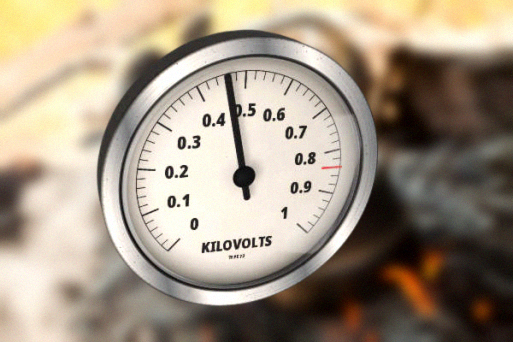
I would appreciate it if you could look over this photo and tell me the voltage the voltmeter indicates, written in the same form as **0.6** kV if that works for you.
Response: **0.46** kV
